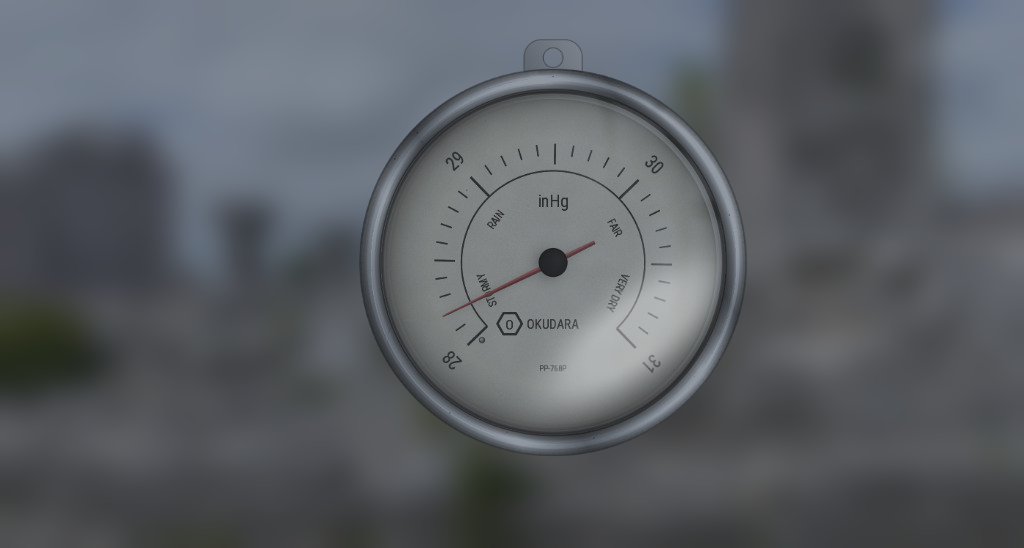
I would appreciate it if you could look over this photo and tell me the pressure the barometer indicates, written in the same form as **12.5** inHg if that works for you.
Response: **28.2** inHg
